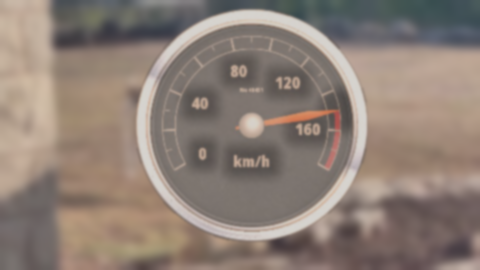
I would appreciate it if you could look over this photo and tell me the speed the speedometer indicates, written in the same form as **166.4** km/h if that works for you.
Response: **150** km/h
